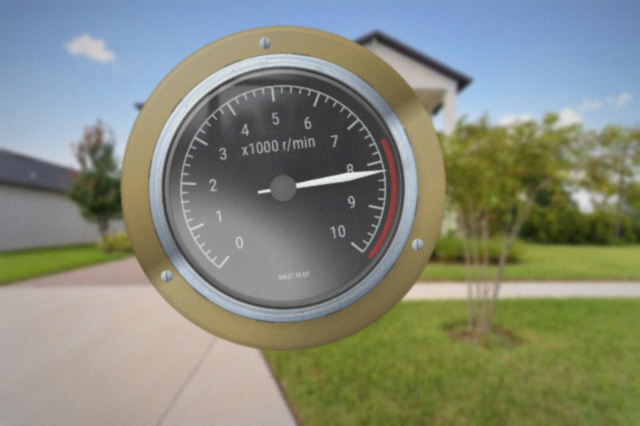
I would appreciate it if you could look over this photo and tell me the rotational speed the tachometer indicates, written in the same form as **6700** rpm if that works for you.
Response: **8200** rpm
